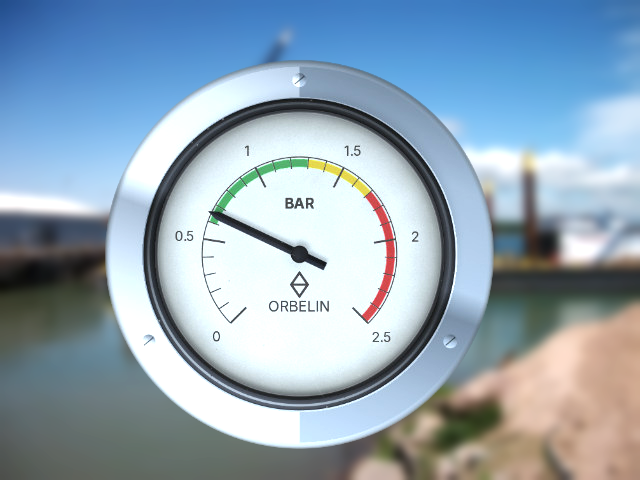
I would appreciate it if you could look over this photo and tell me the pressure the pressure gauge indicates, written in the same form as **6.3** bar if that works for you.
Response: **0.65** bar
